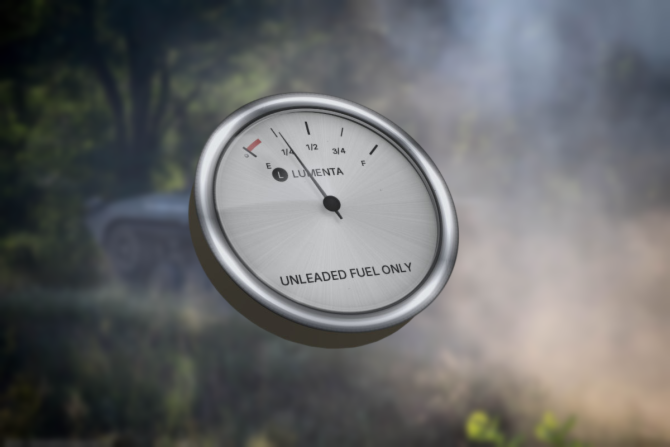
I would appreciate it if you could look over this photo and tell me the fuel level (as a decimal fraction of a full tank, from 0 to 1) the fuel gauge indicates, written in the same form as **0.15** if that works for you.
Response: **0.25**
